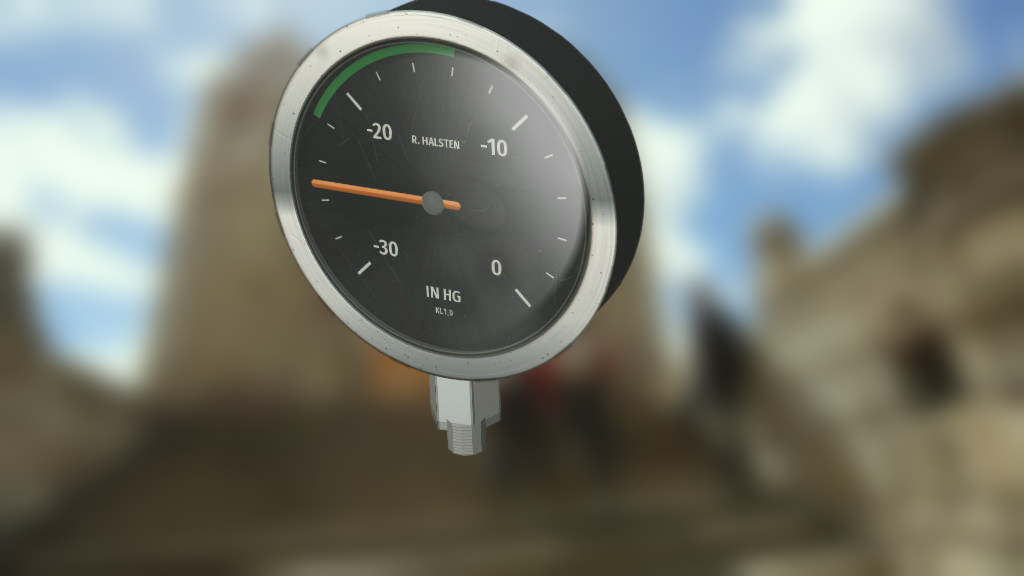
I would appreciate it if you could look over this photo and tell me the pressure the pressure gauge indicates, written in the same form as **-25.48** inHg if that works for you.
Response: **-25** inHg
